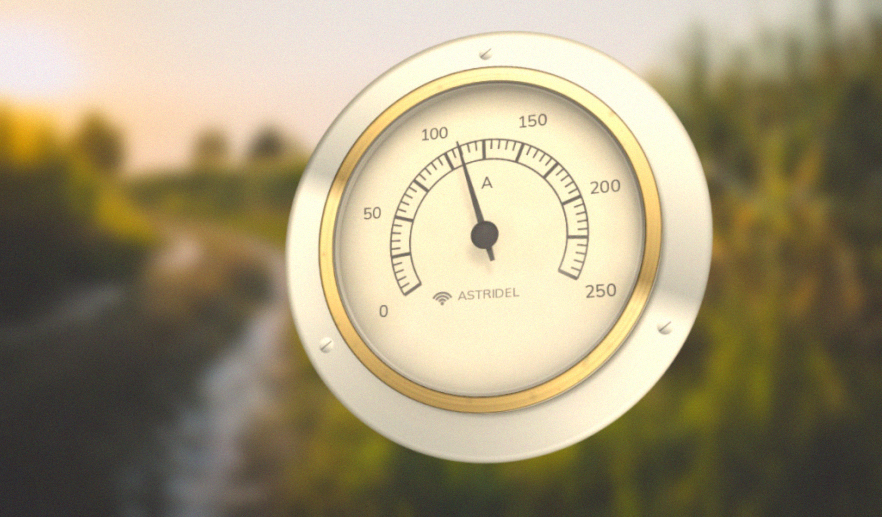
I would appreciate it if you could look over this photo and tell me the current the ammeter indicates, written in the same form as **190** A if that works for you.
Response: **110** A
